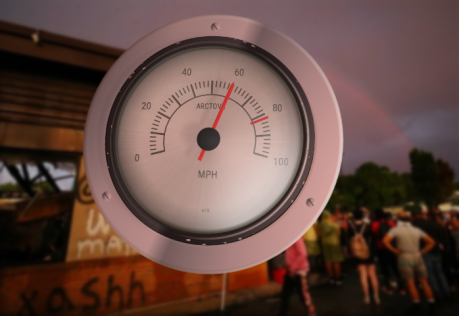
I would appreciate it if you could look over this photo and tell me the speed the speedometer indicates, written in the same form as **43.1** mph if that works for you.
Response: **60** mph
